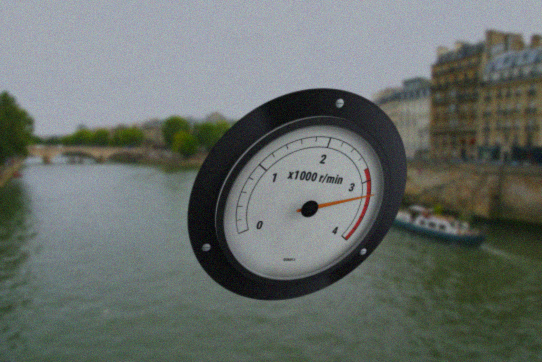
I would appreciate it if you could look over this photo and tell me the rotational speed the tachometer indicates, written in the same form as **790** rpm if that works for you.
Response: **3200** rpm
